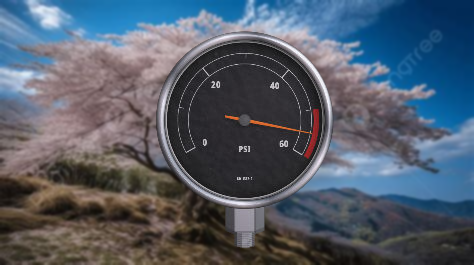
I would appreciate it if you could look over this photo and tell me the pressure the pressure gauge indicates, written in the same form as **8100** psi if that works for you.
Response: **55** psi
